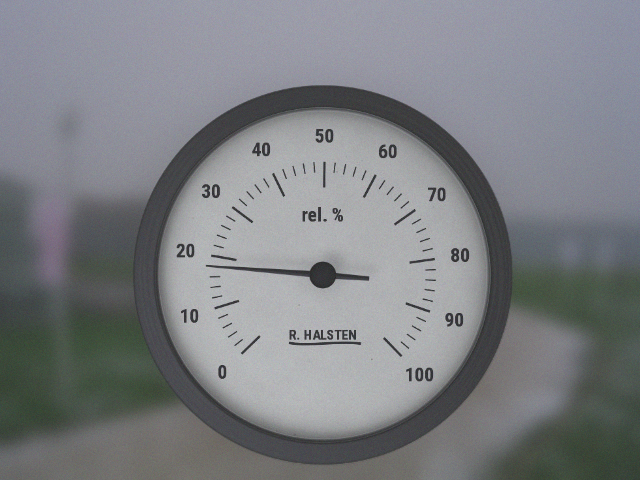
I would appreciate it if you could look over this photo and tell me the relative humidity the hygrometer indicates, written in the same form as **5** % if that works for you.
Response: **18** %
